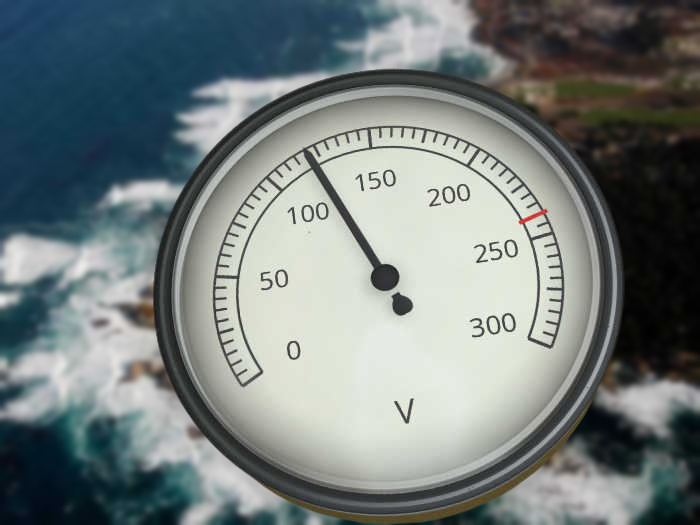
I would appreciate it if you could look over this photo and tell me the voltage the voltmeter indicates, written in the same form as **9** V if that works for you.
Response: **120** V
